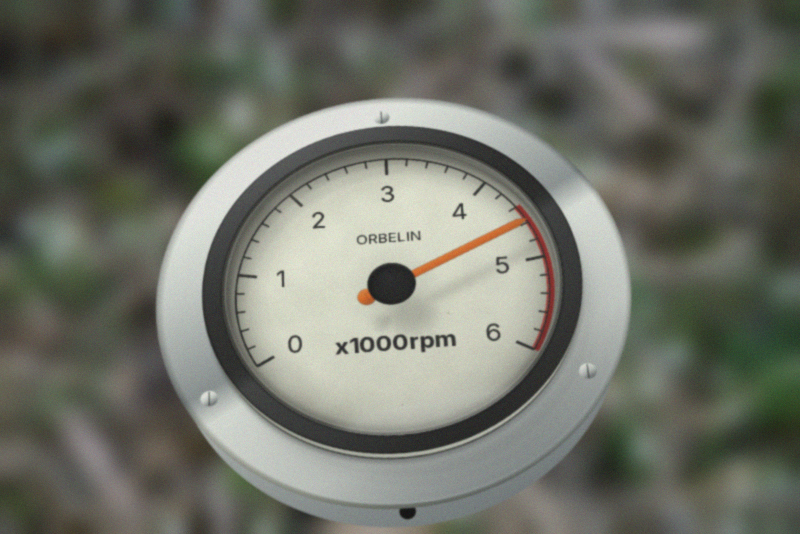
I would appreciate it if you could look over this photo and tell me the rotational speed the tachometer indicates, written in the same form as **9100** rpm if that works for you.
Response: **4600** rpm
